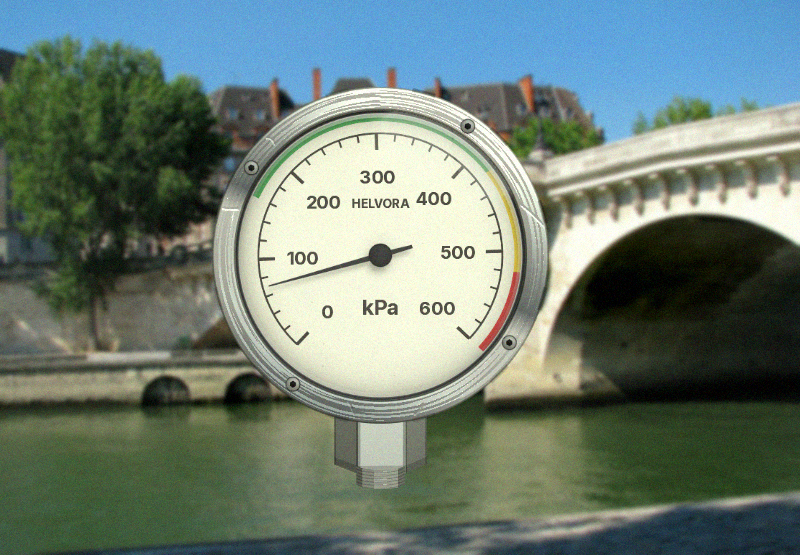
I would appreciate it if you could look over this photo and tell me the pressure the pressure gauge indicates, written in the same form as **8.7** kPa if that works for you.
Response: **70** kPa
